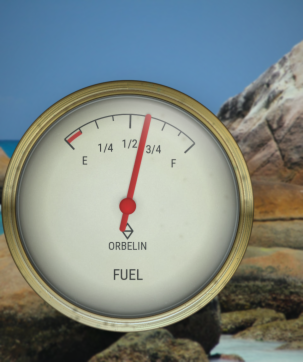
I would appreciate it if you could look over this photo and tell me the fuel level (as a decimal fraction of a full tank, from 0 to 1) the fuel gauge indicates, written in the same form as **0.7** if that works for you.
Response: **0.625**
